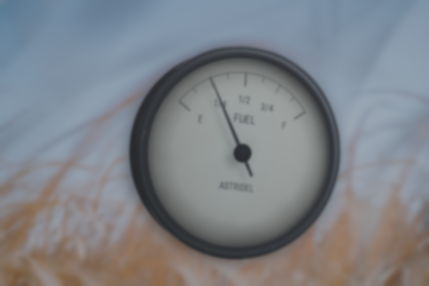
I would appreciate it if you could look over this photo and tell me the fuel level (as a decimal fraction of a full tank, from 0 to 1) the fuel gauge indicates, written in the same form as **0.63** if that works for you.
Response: **0.25**
